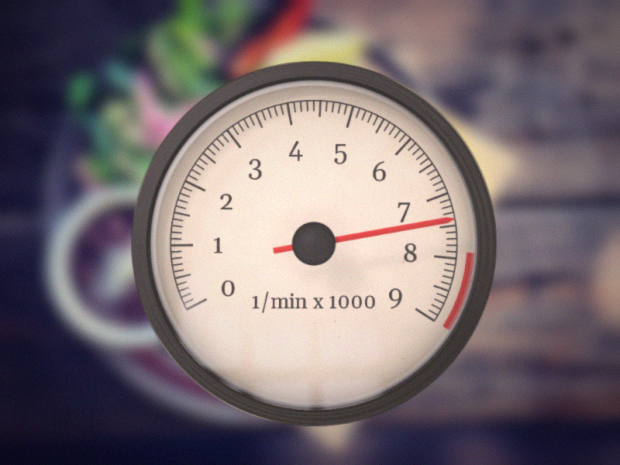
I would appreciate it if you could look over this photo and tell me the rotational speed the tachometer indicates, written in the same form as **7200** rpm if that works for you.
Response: **7400** rpm
